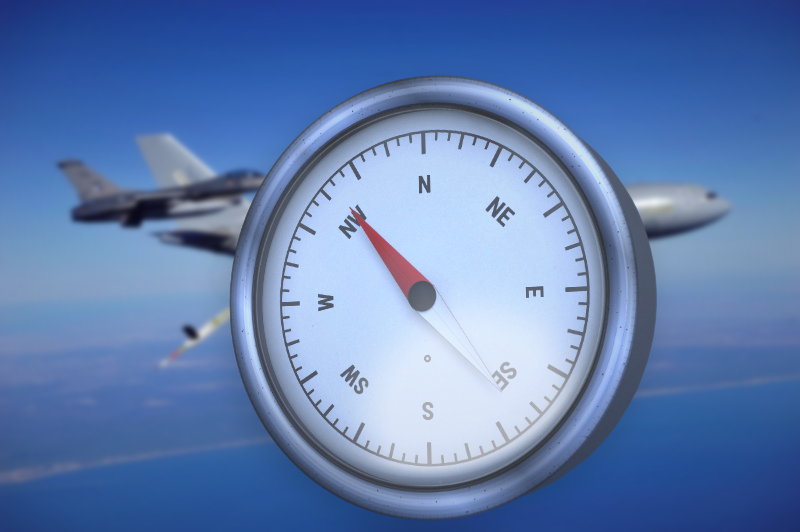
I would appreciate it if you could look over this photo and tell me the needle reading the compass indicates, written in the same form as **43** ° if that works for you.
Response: **320** °
